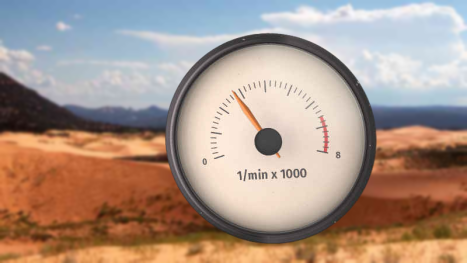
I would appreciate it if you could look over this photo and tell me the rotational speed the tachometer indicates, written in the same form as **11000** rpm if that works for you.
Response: **2800** rpm
